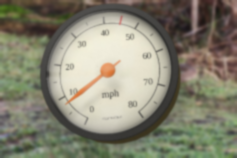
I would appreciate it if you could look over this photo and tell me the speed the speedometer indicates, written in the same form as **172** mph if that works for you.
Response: **7.5** mph
